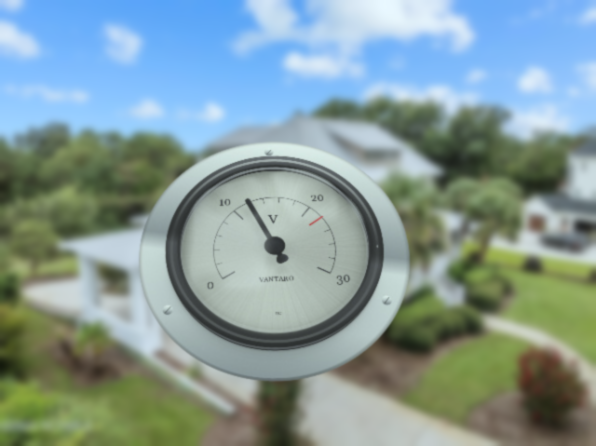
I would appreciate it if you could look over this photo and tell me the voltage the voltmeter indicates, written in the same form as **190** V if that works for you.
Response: **12** V
